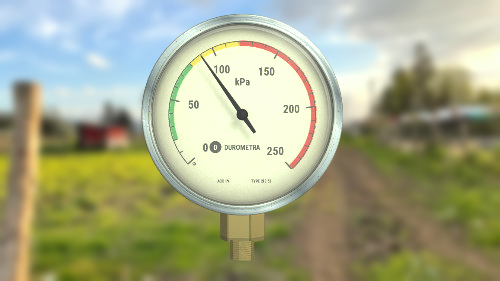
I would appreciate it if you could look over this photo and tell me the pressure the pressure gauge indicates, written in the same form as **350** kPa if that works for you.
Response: **90** kPa
